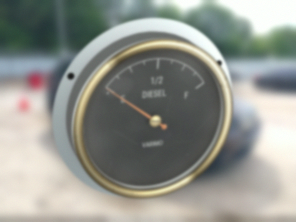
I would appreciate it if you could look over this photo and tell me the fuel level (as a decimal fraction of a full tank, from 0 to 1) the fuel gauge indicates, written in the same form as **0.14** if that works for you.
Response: **0**
